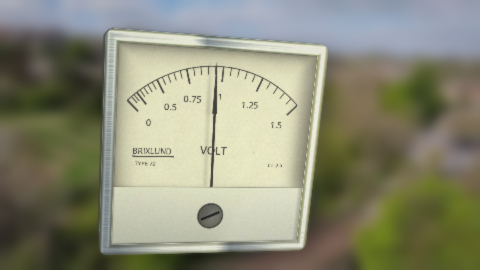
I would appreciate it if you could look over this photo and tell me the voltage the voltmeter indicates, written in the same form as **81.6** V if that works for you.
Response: **0.95** V
